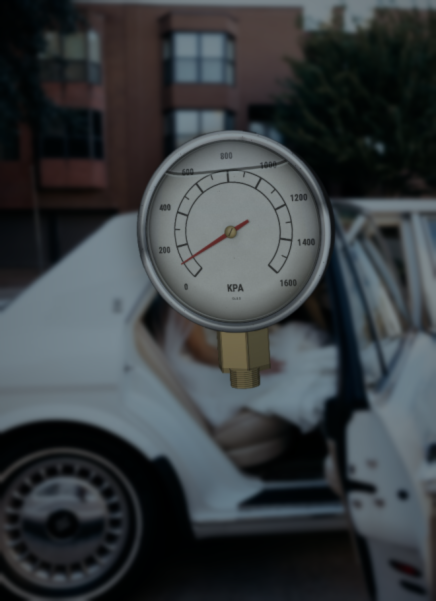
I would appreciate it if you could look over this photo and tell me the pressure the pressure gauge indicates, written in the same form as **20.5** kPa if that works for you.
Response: **100** kPa
